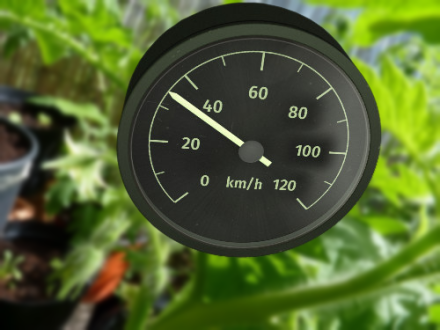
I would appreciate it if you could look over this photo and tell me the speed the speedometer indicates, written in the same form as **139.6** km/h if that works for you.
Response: **35** km/h
